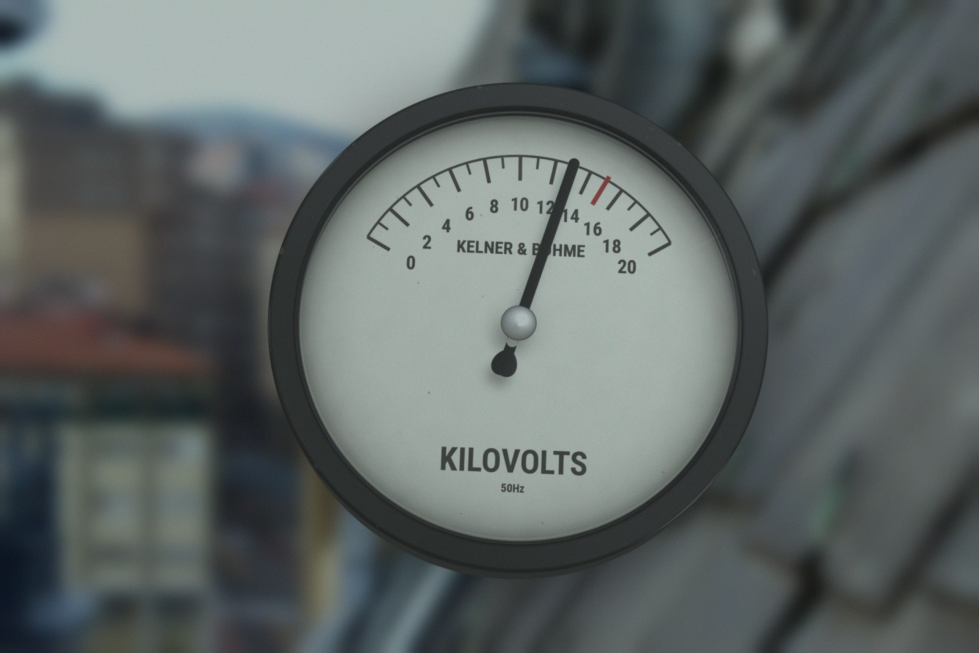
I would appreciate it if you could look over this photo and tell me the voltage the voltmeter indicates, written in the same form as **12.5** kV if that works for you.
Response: **13** kV
